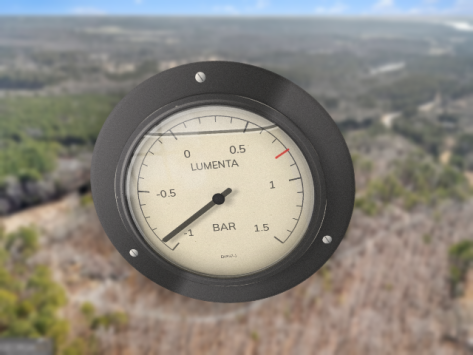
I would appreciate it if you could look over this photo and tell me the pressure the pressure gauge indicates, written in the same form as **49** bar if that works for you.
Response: **-0.9** bar
